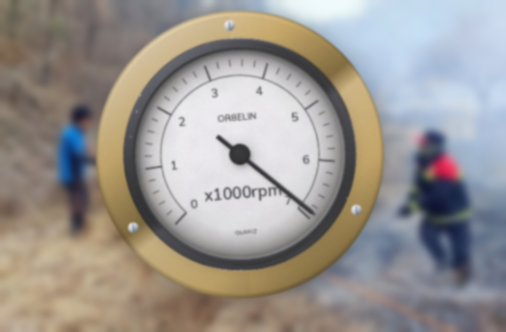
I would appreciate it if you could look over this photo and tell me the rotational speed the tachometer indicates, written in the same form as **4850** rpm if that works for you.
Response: **6900** rpm
